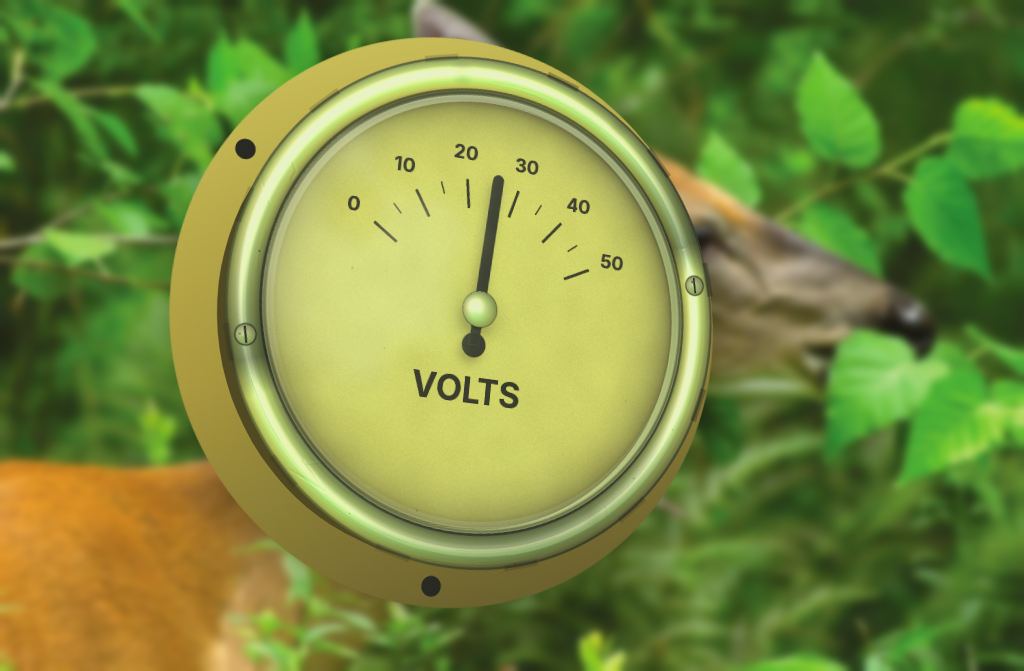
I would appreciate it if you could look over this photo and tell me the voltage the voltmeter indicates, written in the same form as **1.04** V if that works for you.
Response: **25** V
